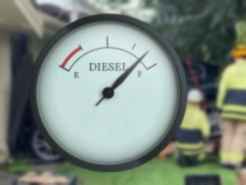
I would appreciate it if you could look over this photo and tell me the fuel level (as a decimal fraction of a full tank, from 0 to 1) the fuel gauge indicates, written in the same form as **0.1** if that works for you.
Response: **0.875**
